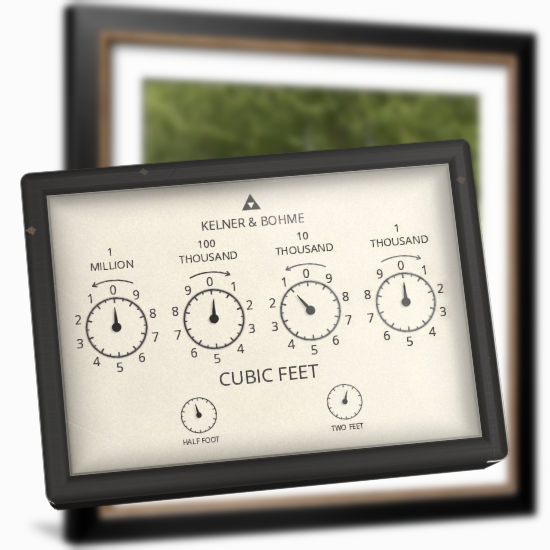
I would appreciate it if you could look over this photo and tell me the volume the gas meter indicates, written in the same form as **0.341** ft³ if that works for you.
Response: **1000** ft³
